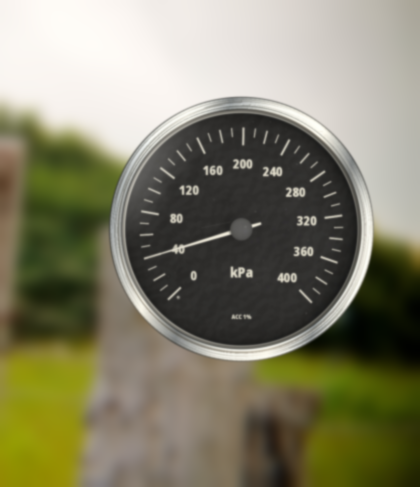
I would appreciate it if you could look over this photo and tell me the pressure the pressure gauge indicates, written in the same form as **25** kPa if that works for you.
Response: **40** kPa
